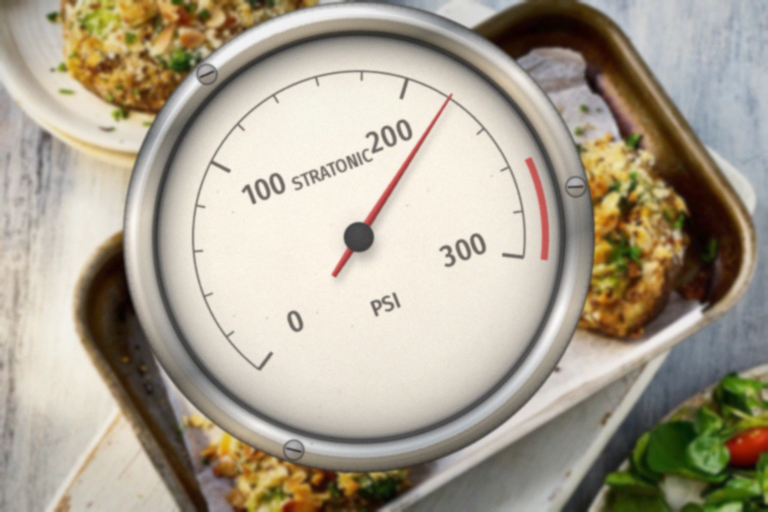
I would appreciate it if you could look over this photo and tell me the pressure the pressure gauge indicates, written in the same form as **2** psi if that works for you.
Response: **220** psi
